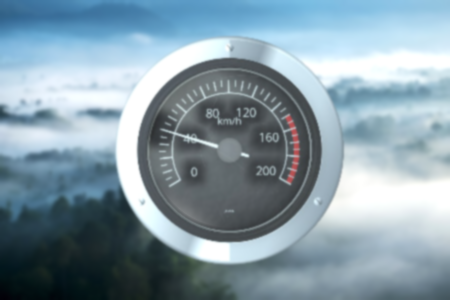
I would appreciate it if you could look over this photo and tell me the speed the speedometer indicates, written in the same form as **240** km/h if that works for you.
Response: **40** km/h
